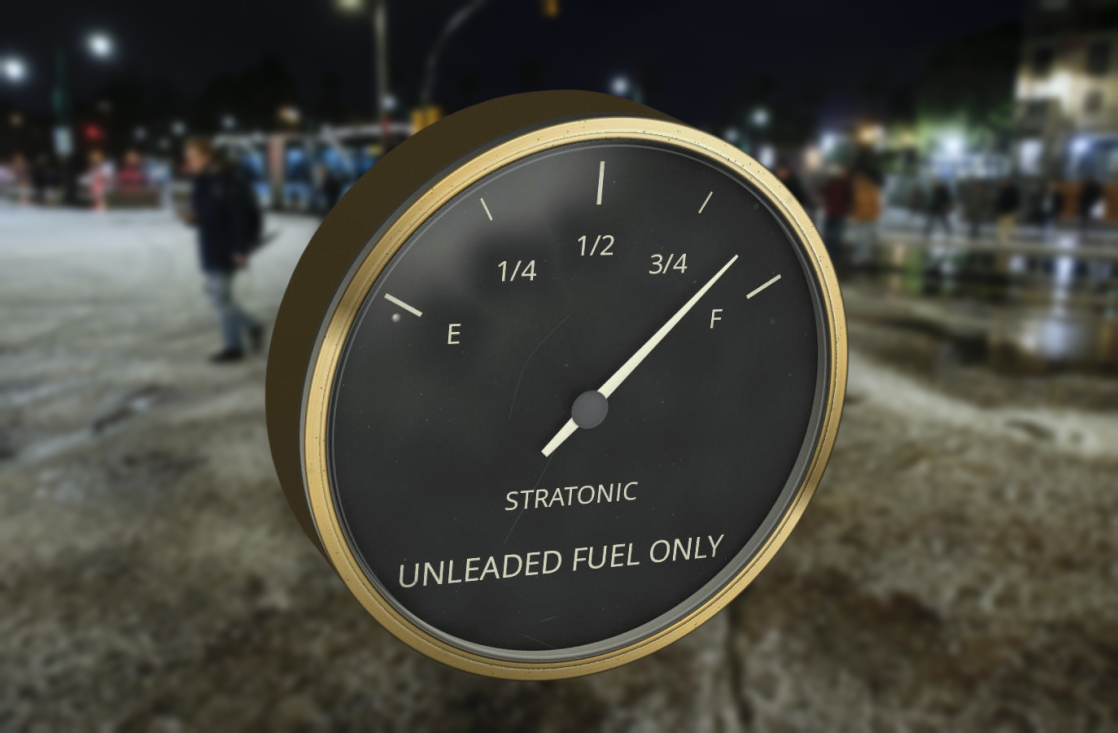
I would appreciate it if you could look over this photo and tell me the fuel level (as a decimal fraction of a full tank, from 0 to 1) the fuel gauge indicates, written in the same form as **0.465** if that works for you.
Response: **0.875**
